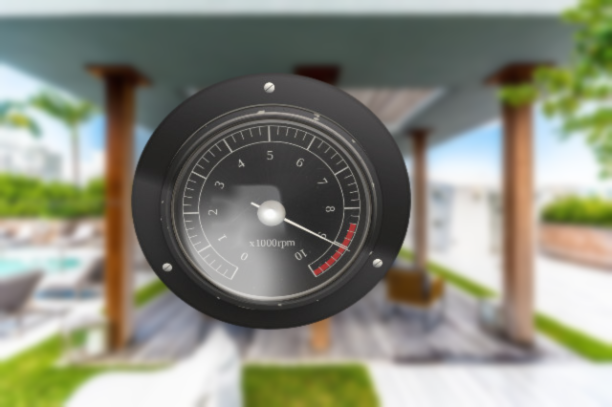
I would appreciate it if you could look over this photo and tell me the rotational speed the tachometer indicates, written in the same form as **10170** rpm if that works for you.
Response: **9000** rpm
